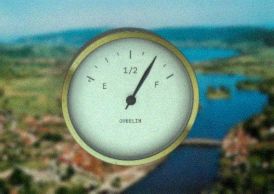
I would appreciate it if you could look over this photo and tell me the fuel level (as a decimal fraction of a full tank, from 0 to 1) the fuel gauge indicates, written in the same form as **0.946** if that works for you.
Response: **0.75**
